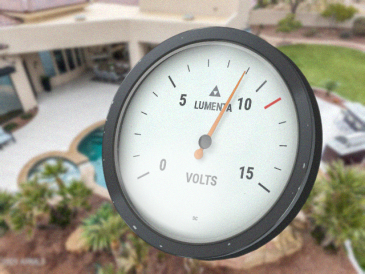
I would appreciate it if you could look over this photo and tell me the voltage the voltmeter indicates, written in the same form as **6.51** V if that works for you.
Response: **9** V
